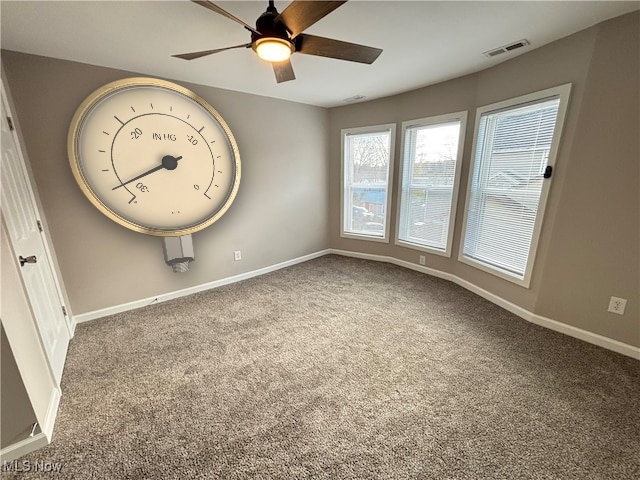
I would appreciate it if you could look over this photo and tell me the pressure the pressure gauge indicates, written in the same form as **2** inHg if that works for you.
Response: **-28** inHg
